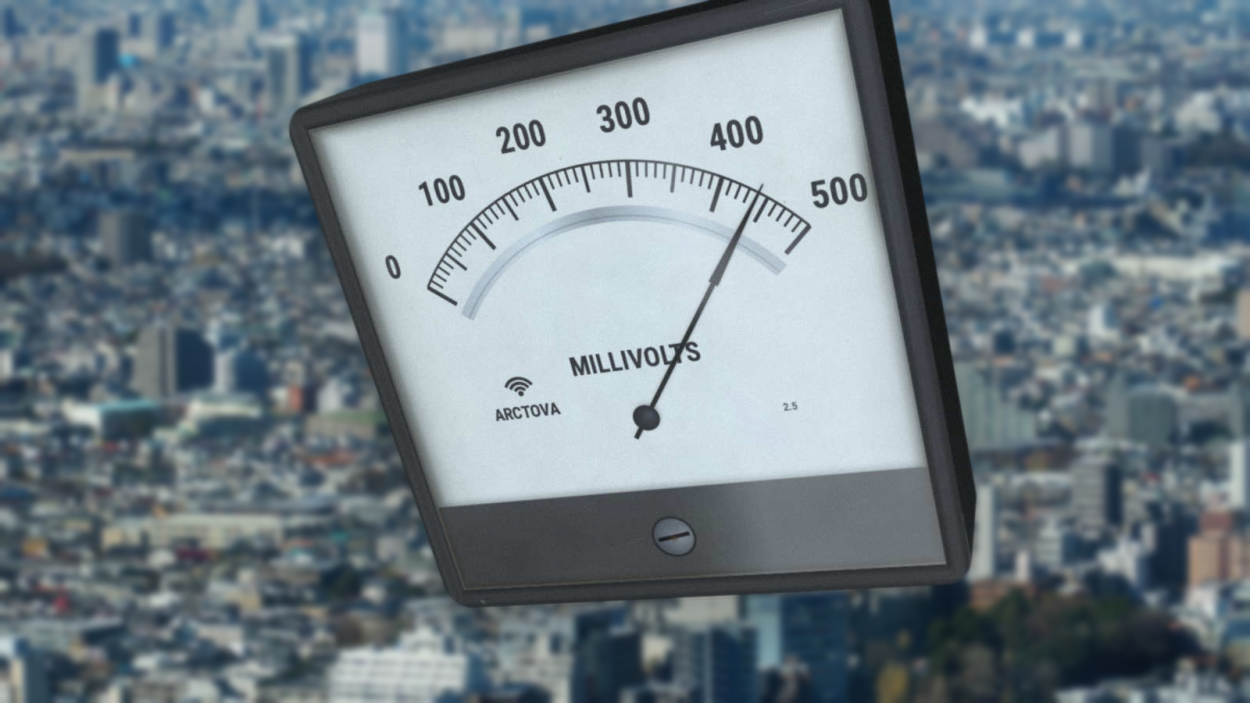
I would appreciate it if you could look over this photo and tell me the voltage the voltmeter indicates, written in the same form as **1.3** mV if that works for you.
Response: **440** mV
